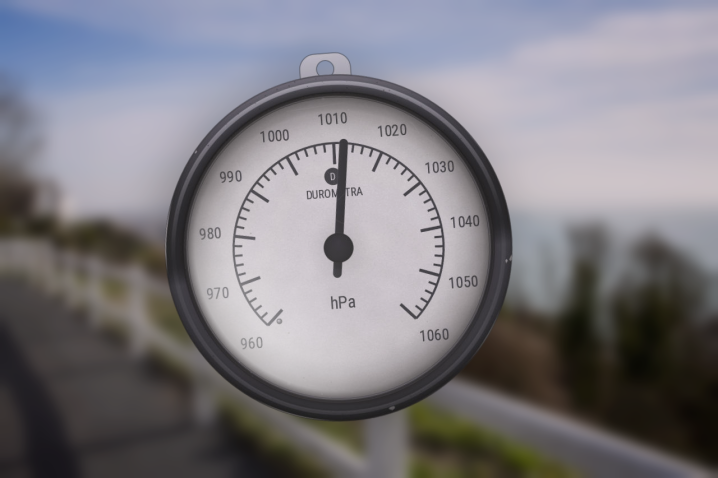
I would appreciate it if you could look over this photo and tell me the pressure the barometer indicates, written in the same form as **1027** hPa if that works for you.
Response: **1012** hPa
